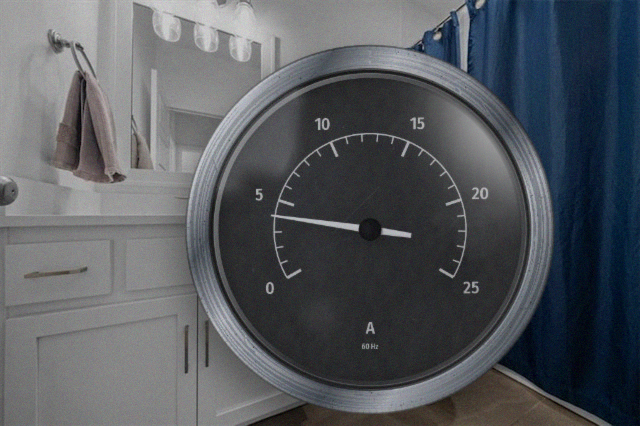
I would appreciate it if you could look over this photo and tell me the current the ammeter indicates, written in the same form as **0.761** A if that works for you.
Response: **4** A
